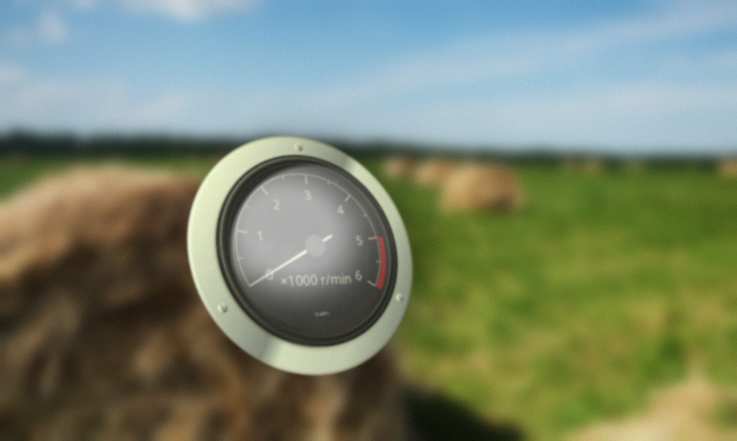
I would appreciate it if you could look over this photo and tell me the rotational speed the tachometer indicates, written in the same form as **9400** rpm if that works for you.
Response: **0** rpm
